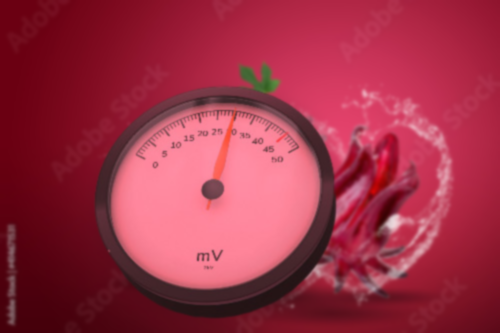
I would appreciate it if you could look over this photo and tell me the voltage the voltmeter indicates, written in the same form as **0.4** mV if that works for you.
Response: **30** mV
